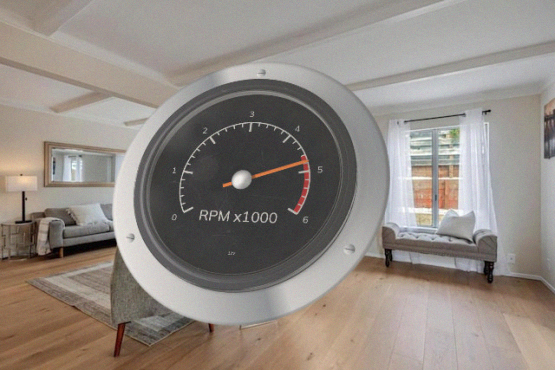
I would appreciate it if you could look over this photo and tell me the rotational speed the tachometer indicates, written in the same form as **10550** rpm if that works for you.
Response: **4800** rpm
